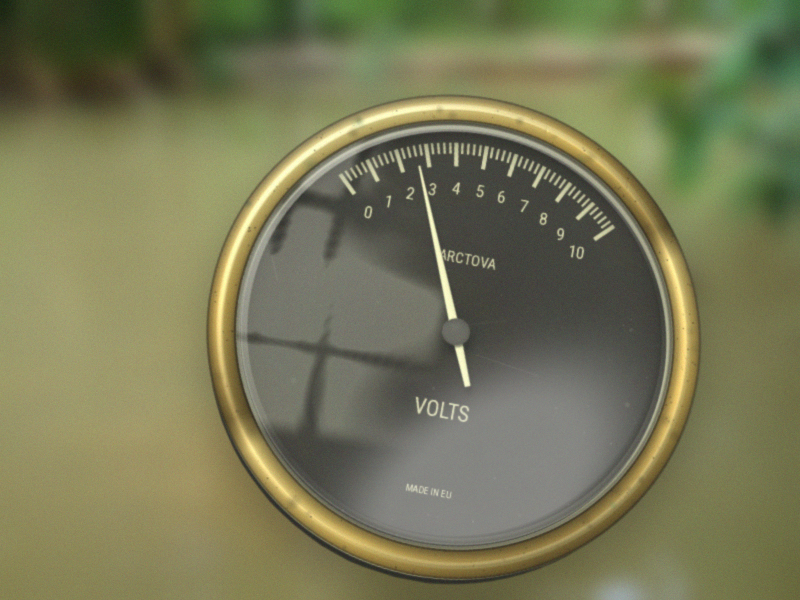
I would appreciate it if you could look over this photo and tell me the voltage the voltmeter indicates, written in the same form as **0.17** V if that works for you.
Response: **2.6** V
